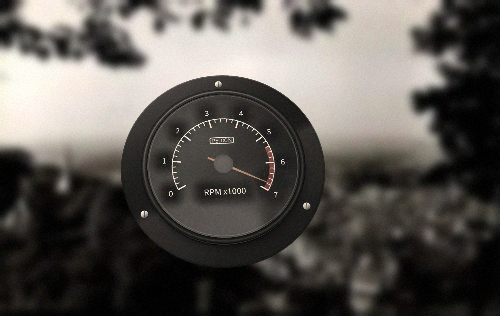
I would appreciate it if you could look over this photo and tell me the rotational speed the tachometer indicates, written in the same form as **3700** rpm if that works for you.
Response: **6800** rpm
